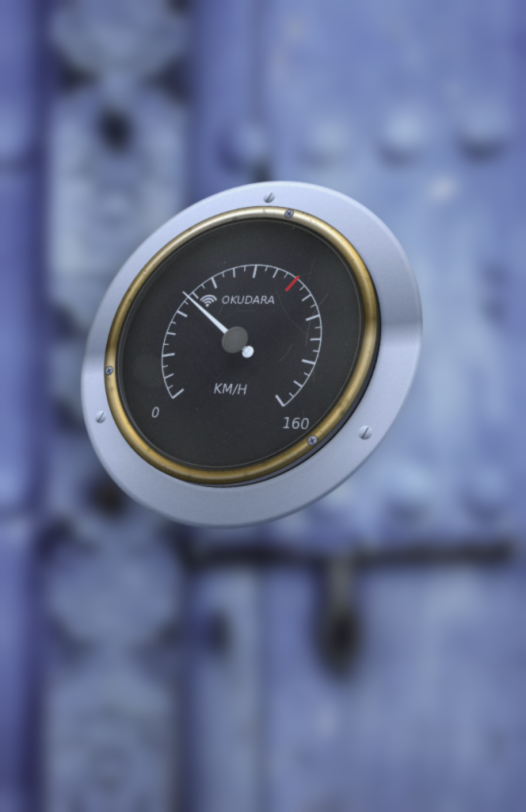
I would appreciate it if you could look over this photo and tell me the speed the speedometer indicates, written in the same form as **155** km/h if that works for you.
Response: **47.5** km/h
